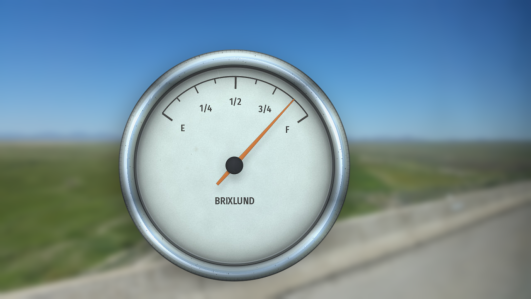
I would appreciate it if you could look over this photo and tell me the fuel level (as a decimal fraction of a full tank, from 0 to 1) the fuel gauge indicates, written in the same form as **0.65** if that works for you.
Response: **0.875**
